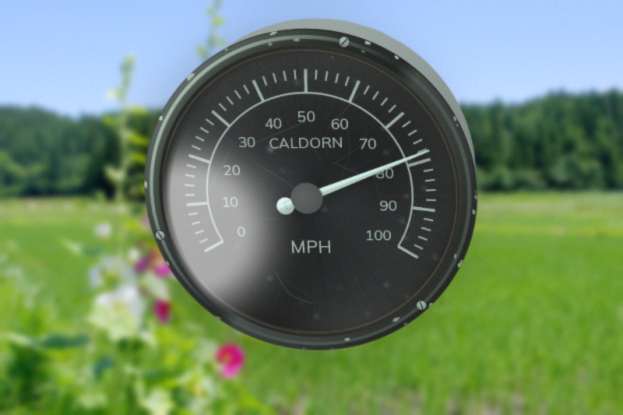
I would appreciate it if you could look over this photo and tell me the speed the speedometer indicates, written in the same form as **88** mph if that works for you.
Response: **78** mph
